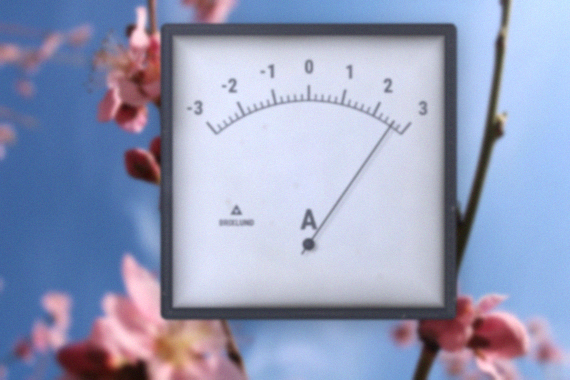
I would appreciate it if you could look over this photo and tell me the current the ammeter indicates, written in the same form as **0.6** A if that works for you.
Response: **2.6** A
